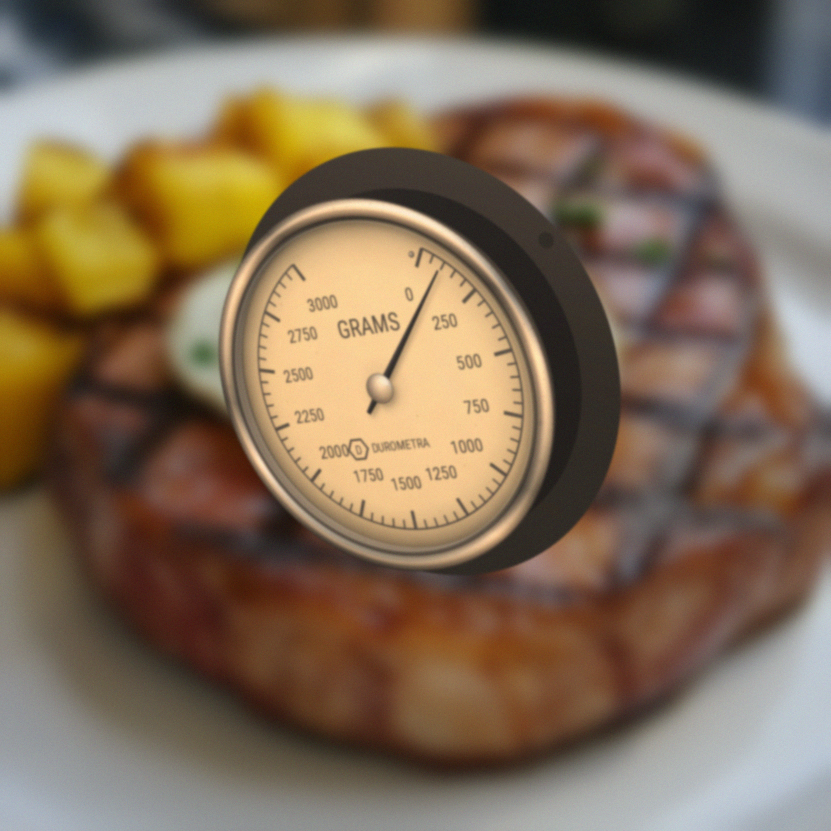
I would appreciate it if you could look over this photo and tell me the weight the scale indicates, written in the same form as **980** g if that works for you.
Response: **100** g
